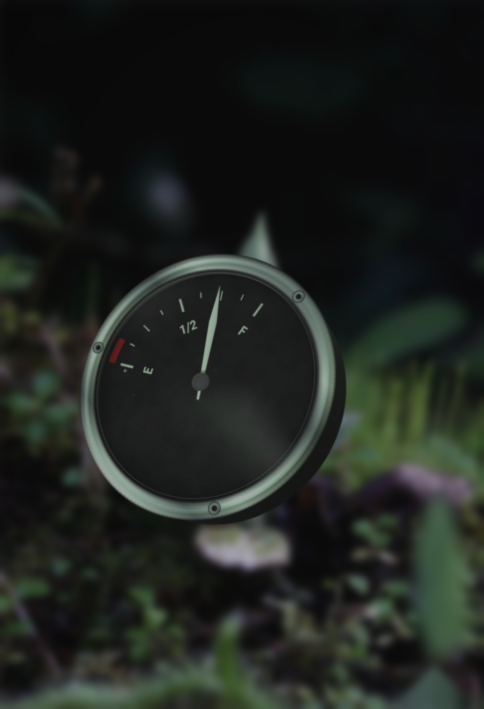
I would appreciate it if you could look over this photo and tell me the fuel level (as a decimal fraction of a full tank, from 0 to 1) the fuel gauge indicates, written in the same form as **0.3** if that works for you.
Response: **0.75**
